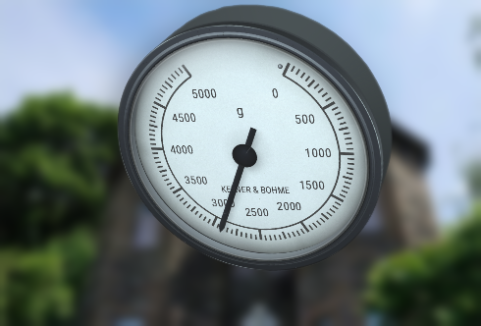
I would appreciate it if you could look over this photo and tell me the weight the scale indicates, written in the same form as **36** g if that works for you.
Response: **2900** g
